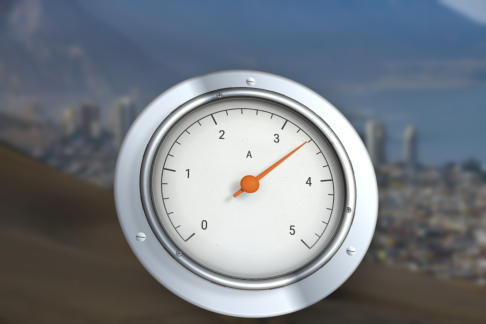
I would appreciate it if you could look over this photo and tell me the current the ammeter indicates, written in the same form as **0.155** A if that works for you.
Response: **3.4** A
